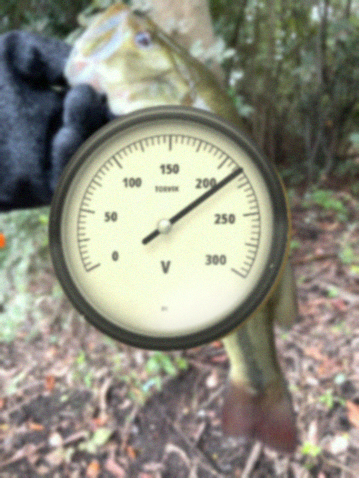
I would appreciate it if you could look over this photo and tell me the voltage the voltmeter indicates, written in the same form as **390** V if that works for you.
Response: **215** V
